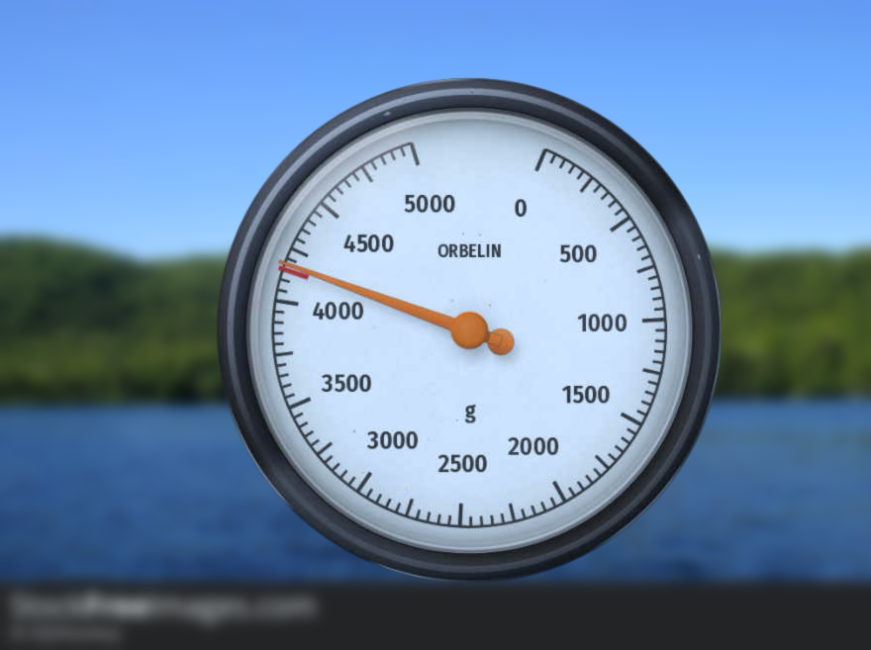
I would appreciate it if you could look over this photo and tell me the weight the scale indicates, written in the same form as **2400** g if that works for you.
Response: **4175** g
